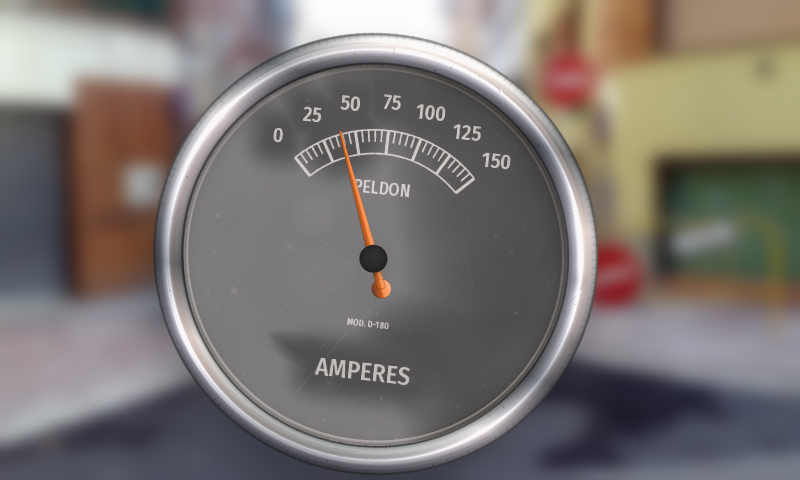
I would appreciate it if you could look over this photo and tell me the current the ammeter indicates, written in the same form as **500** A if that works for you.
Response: **40** A
